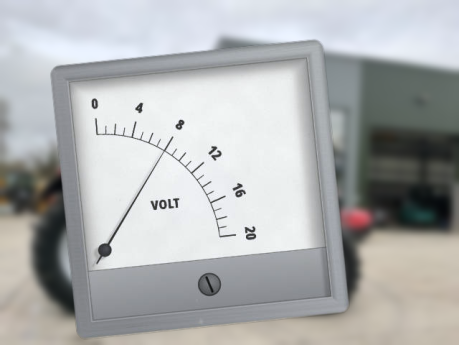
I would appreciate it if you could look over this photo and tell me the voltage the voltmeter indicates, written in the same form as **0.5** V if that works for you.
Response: **8** V
